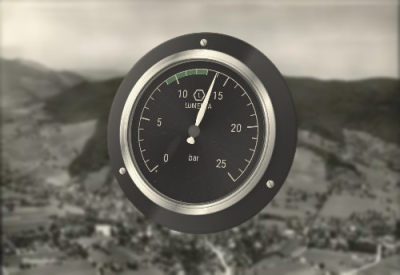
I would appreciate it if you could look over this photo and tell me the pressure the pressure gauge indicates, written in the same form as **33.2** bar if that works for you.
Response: **14** bar
